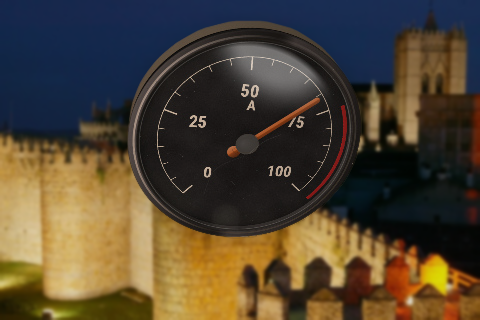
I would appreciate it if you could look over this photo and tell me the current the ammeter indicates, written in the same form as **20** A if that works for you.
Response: **70** A
